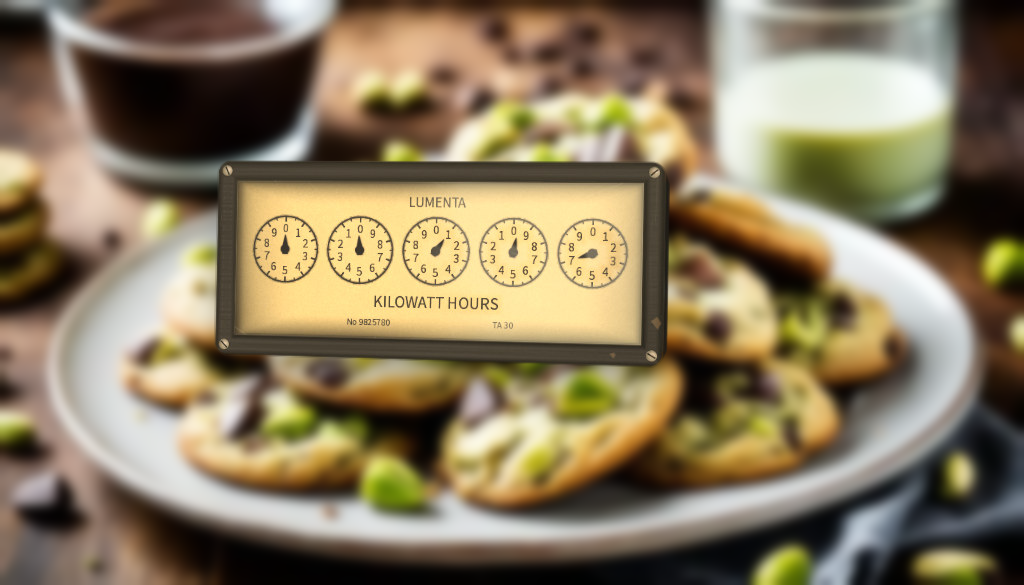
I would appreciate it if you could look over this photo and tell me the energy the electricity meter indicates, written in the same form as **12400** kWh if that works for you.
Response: **97** kWh
